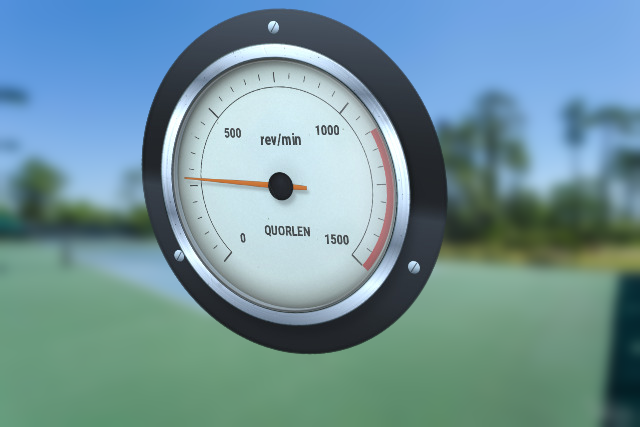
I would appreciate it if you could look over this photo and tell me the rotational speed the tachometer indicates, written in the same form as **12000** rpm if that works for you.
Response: **275** rpm
